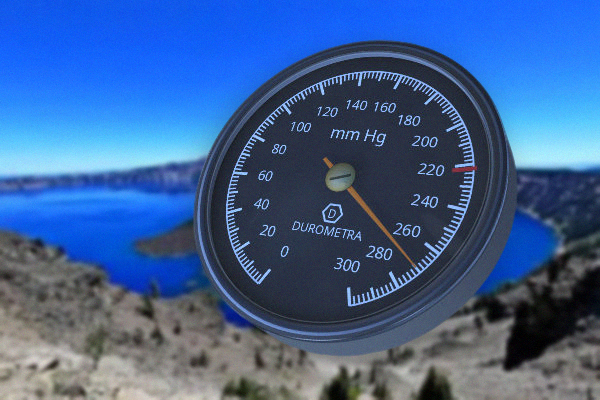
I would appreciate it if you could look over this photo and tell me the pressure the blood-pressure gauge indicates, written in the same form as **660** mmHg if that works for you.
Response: **270** mmHg
